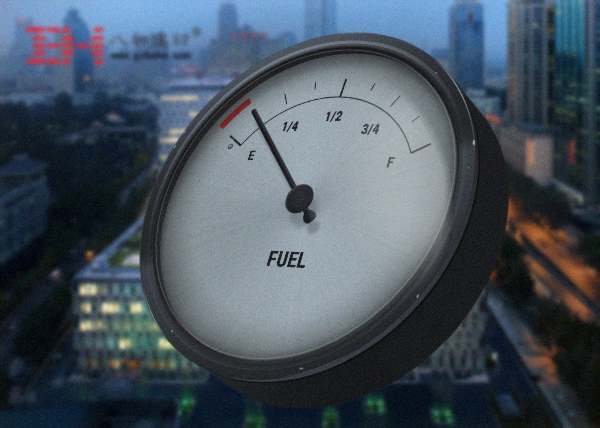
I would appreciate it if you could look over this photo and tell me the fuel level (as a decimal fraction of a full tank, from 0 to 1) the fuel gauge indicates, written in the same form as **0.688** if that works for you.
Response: **0.125**
